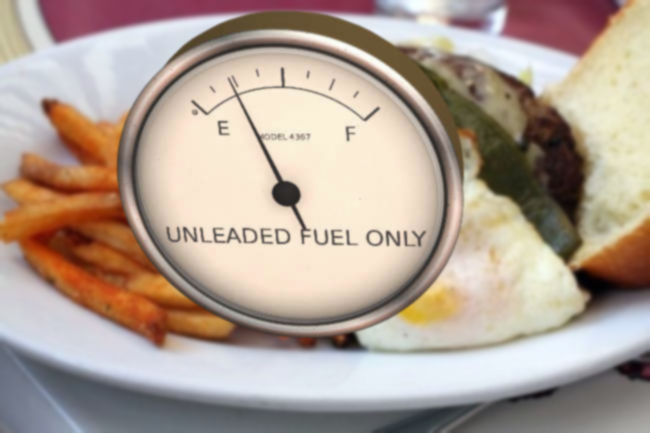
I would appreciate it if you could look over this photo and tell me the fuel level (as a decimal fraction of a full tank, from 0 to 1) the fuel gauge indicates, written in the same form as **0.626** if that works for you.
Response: **0.25**
